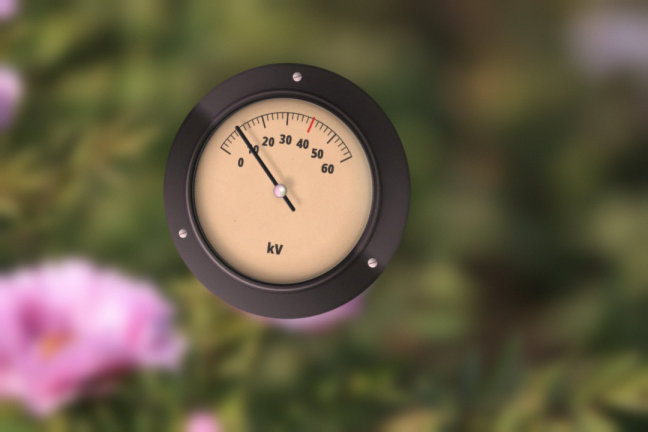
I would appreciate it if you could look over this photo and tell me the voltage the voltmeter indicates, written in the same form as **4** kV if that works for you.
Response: **10** kV
